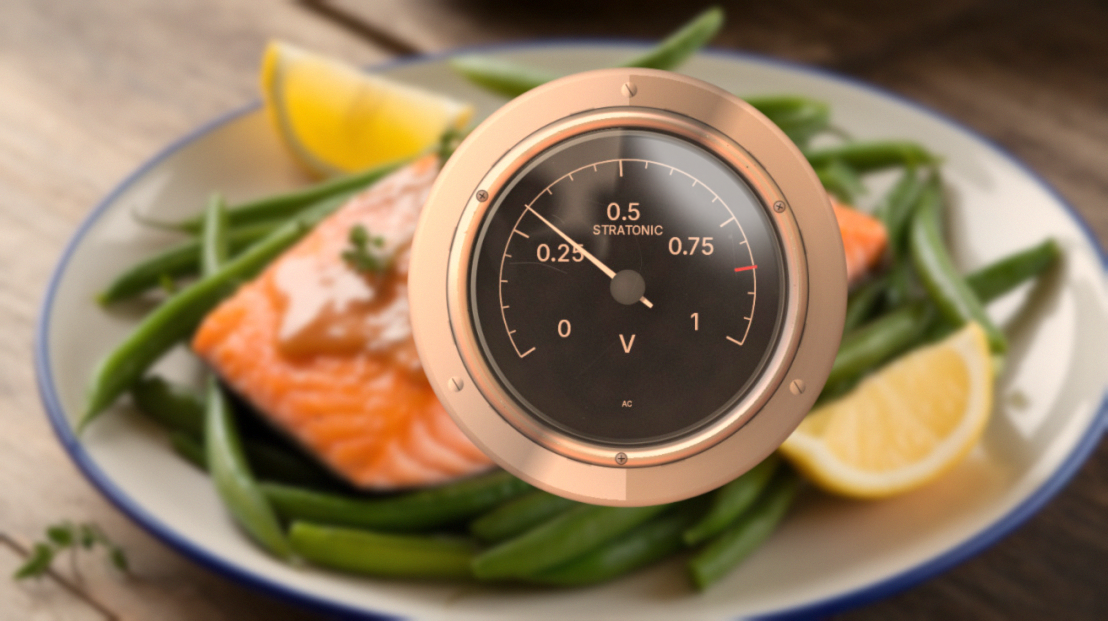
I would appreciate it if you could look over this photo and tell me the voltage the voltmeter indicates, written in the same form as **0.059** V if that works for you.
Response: **0.3** V
